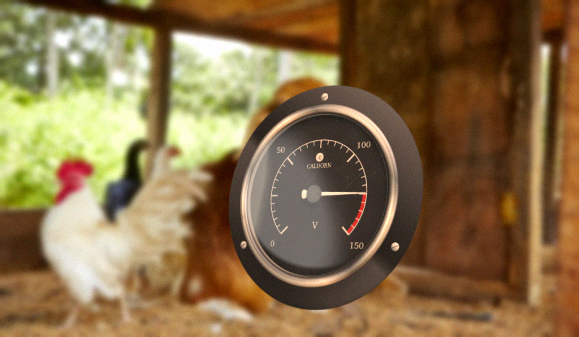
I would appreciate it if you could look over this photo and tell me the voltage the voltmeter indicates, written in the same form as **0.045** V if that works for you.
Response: **125** V
